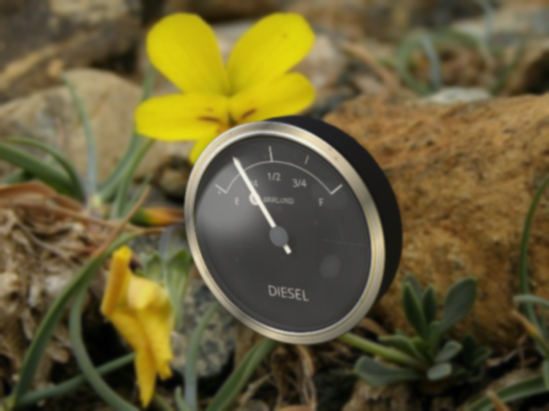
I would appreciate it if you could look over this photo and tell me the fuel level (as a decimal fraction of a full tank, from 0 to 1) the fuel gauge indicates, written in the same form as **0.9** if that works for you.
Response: **0.25**
